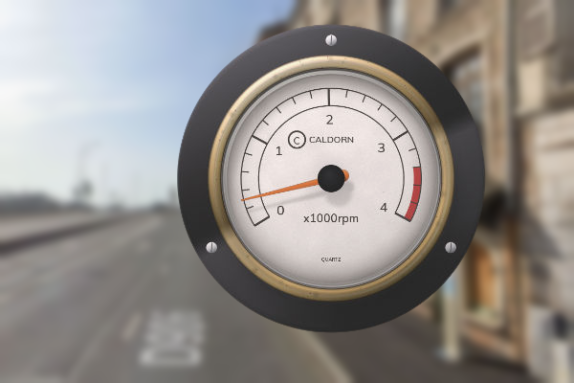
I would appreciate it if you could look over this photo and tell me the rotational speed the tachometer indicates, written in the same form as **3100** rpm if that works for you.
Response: **300** rpm
